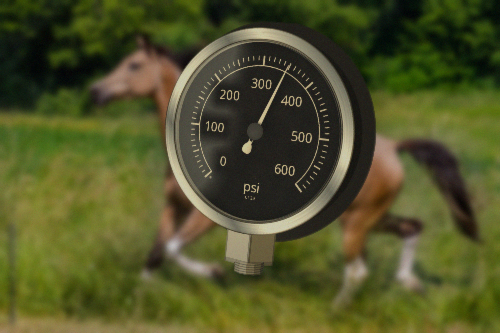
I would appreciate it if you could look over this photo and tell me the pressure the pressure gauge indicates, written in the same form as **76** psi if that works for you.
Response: **350** psi
